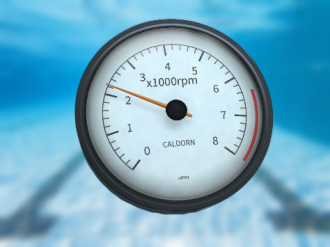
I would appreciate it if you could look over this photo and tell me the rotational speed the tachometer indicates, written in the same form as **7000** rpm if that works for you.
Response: **2200** rpm
